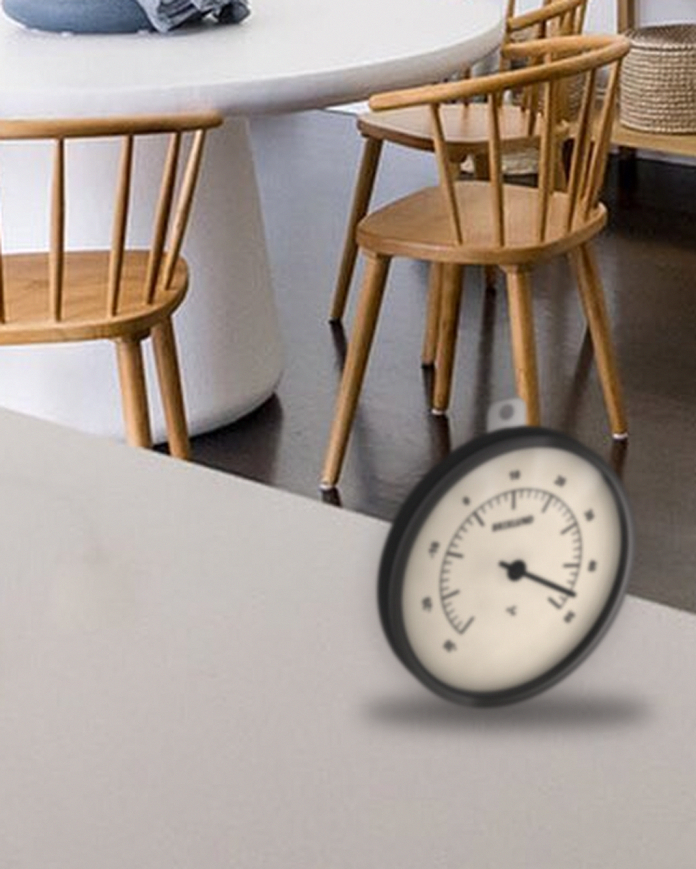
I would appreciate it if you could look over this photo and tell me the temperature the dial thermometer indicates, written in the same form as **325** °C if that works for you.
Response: **46** °C
